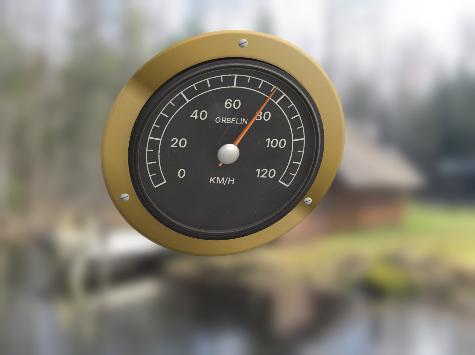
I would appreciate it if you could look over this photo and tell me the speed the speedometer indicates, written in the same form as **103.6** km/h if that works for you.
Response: **75** km/h
